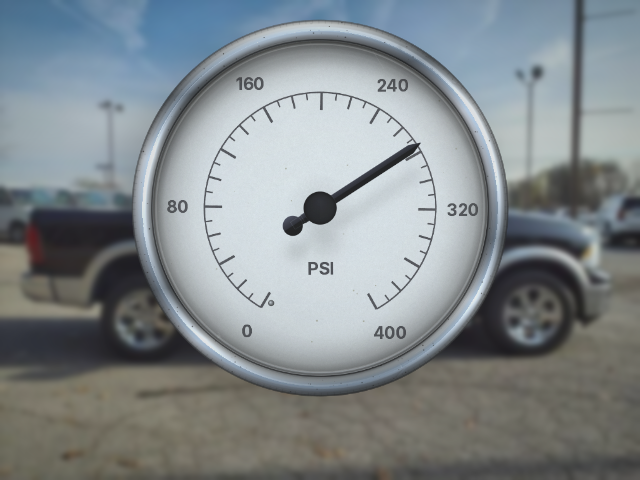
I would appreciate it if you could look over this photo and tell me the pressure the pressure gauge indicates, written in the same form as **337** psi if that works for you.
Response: **275** psi
